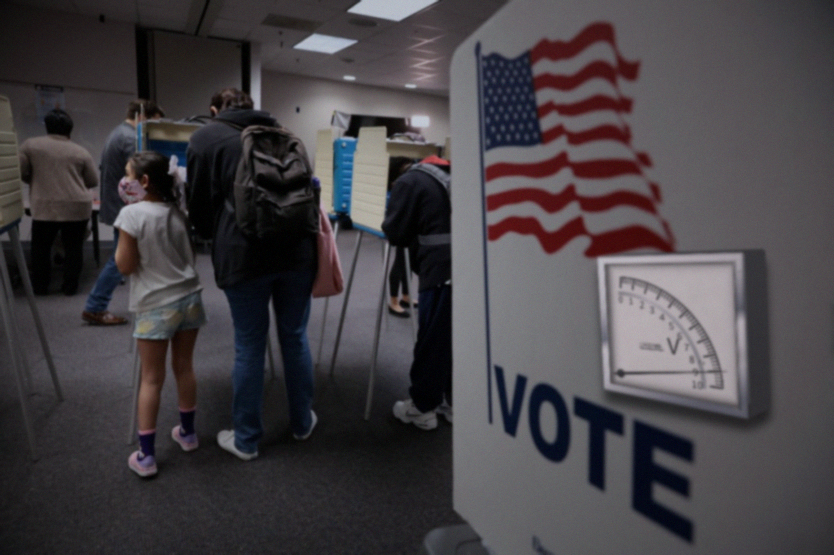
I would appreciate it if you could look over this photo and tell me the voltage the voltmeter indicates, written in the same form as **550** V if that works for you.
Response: **9** V
